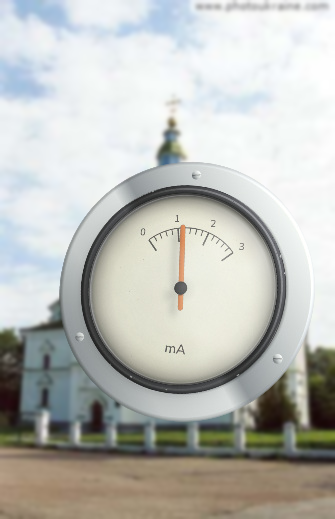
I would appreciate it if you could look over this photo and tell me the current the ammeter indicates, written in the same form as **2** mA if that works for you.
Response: **1.2** mA
